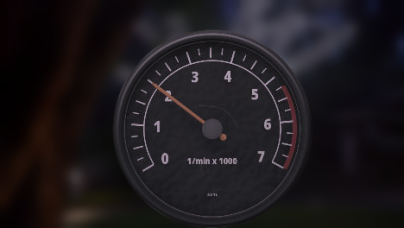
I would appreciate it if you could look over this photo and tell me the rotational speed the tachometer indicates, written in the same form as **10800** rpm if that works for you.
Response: **2000** rpm
